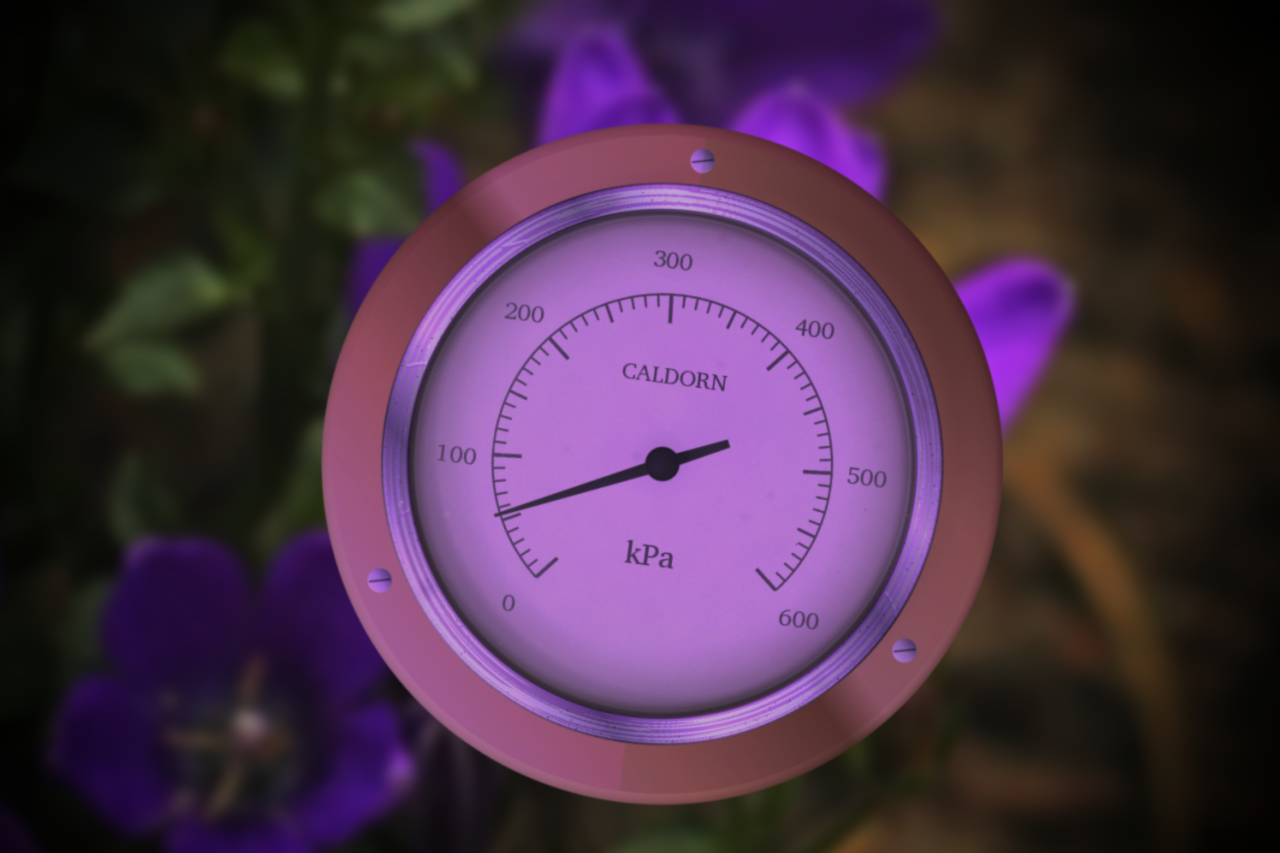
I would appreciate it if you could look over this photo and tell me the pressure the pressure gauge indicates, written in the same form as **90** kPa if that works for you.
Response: **55** kPa
